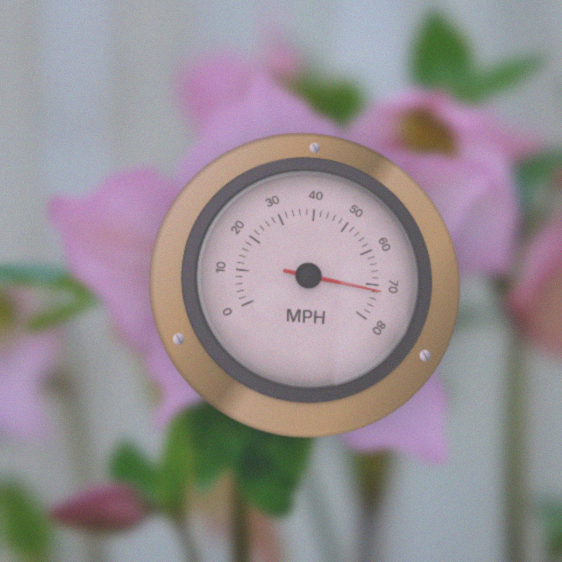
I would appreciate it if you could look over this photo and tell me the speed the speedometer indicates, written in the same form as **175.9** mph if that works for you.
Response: **72** mph
